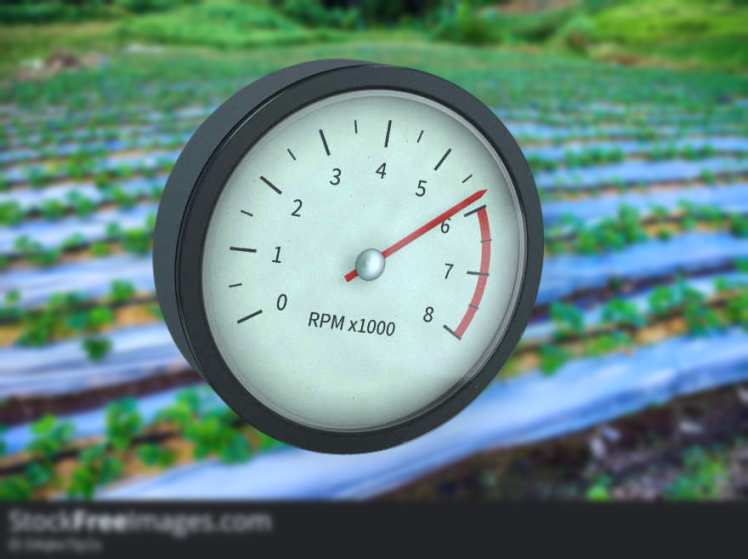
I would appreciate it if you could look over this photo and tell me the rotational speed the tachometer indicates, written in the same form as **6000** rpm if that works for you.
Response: **5750** rpm
